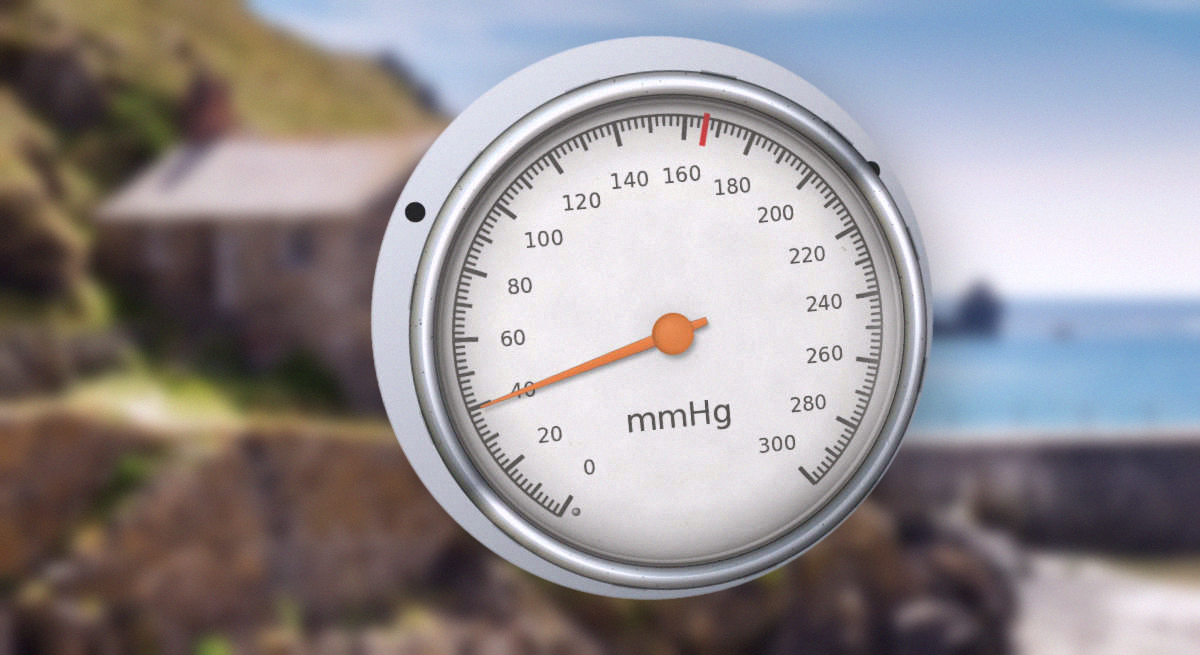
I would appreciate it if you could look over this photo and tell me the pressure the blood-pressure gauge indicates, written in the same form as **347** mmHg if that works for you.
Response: **40** mmHg
